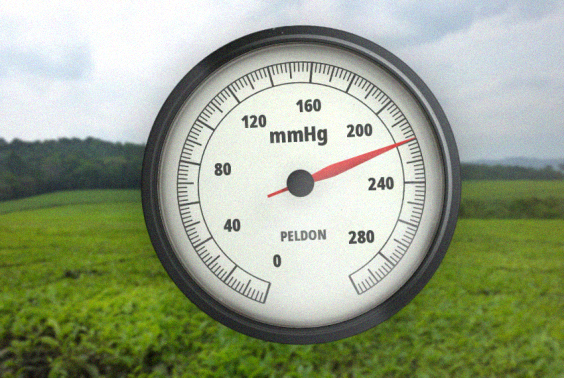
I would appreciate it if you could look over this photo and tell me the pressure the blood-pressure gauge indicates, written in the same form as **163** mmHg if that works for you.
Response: **220** mmHg
